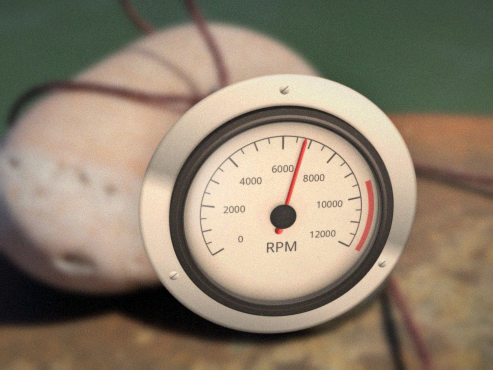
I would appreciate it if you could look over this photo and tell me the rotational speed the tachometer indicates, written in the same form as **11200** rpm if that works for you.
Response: **6750** rpm
